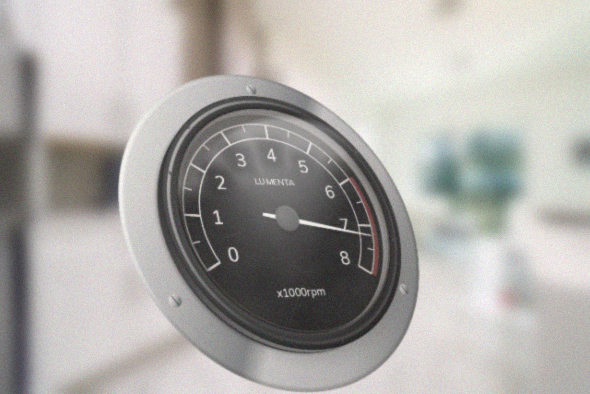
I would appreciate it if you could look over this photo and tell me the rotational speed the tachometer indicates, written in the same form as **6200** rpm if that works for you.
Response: **7250** rpm
